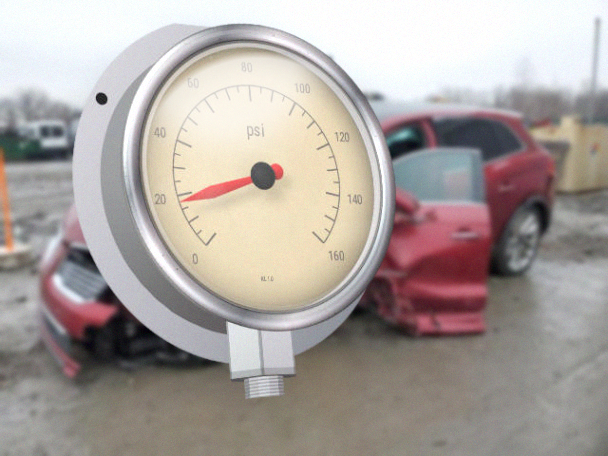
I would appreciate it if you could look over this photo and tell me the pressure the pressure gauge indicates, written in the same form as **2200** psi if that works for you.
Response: **17.5** psi
